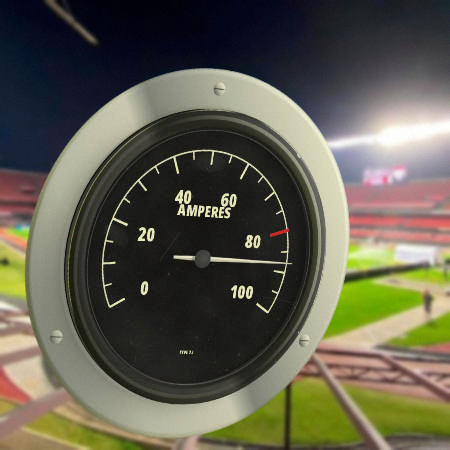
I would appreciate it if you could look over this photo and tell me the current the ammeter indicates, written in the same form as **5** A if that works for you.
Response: **87.5** A
